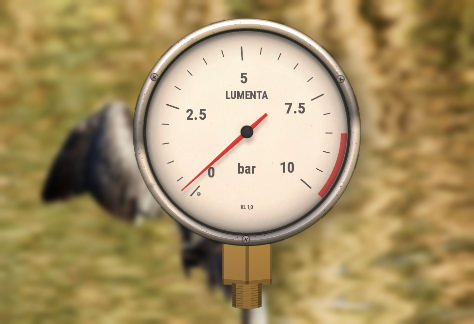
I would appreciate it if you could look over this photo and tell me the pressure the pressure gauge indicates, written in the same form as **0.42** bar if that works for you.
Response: **0.25** bar
